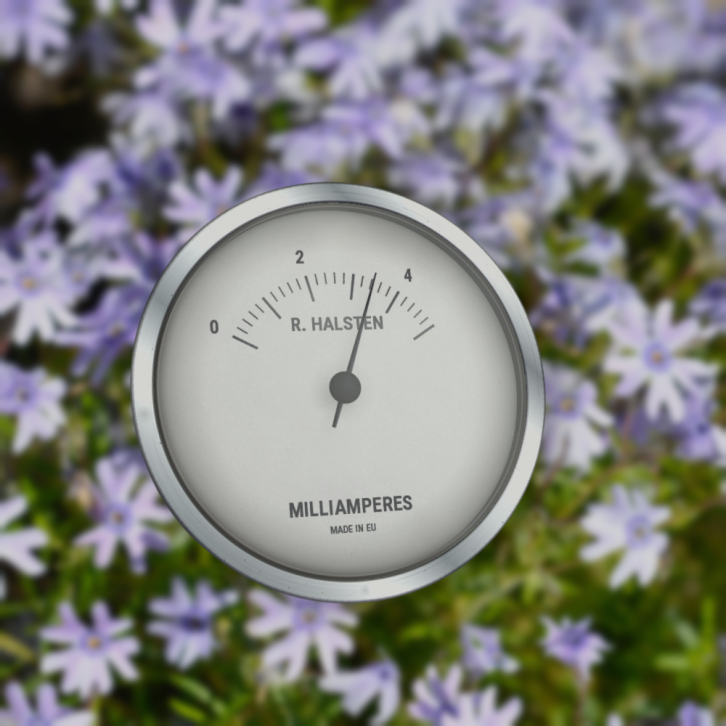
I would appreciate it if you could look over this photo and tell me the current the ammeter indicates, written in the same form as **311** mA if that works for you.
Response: **3.4** mA
